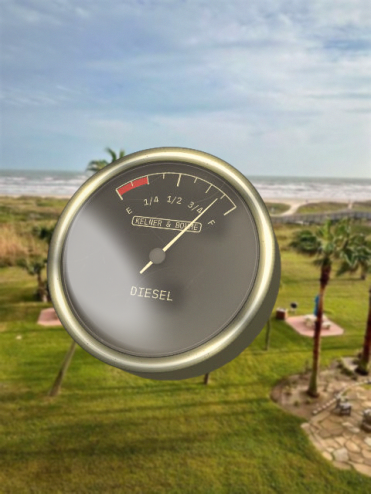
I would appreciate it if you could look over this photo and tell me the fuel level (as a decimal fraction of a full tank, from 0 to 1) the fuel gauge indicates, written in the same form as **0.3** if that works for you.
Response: **0.875**
